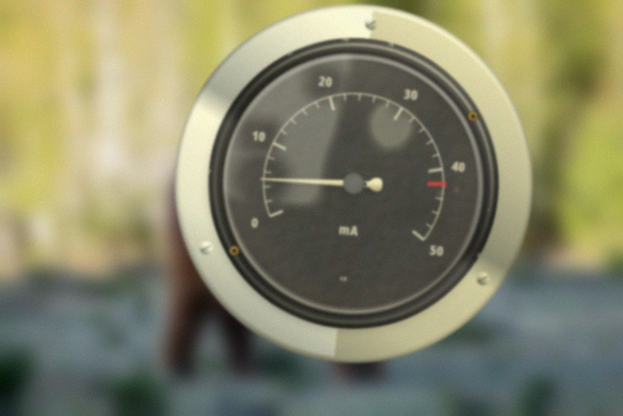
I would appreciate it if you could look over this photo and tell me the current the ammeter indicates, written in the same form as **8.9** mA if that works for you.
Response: **5** mA
